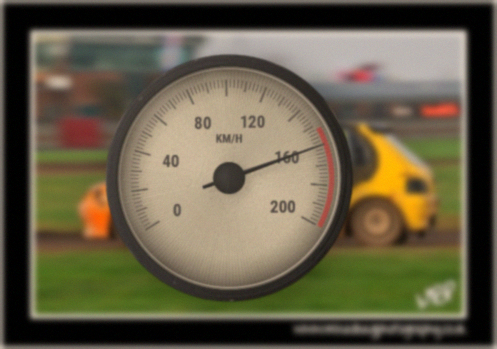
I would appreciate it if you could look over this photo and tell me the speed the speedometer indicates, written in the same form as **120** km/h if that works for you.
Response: **160** km/h
